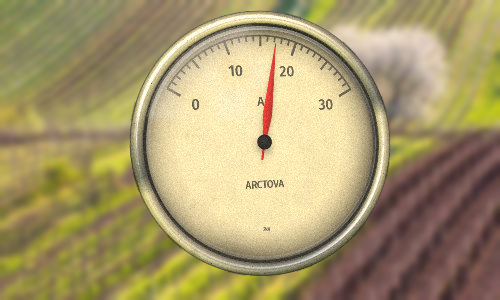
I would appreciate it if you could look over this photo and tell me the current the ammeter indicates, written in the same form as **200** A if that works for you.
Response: **17** A
